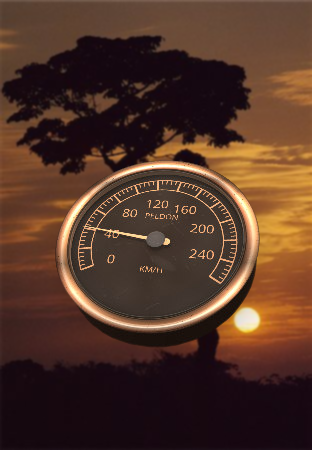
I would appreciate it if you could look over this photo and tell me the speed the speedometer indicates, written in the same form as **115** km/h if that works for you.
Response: **40** km/h
